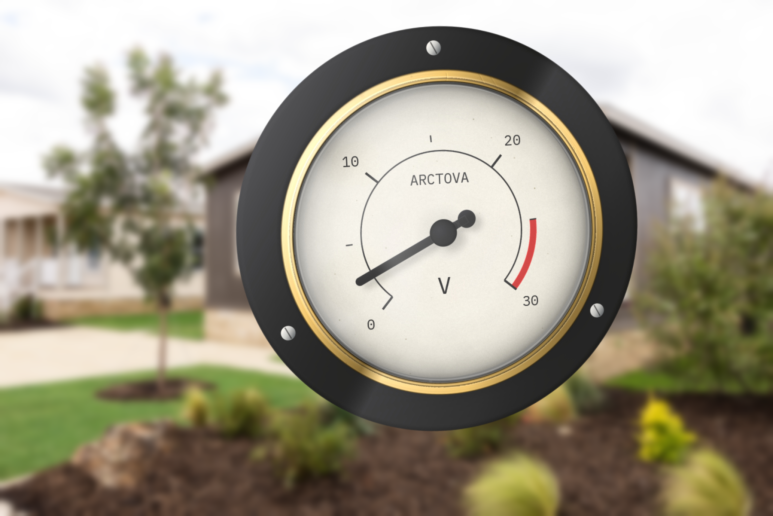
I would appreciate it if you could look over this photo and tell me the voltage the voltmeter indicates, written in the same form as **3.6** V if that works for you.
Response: **2.5** V
